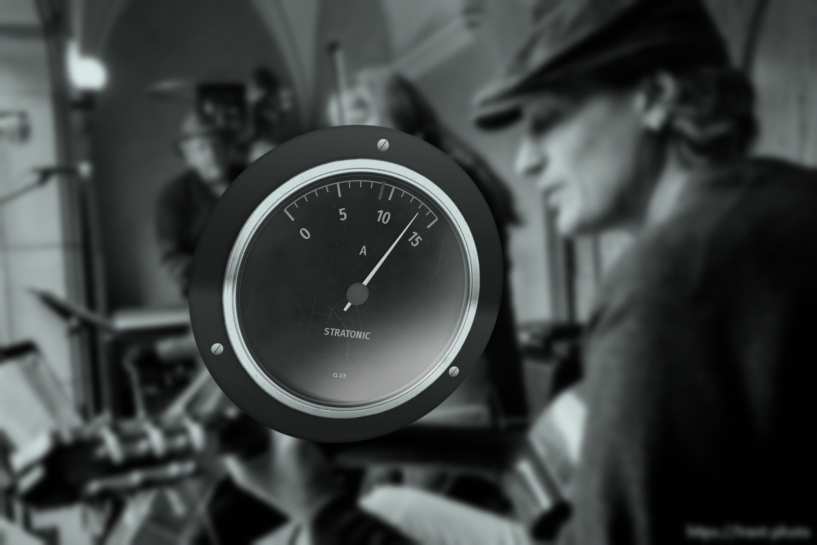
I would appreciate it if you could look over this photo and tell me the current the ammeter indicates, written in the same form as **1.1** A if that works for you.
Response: **13** A
